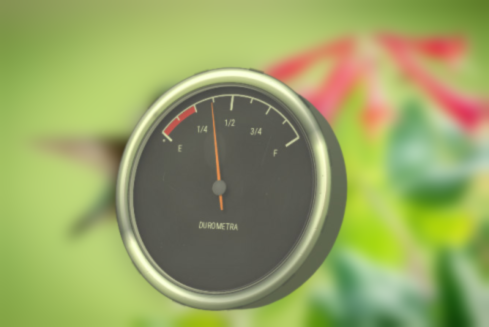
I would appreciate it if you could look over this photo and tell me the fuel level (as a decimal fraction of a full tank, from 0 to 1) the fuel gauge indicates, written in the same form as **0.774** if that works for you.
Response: **0.375**
